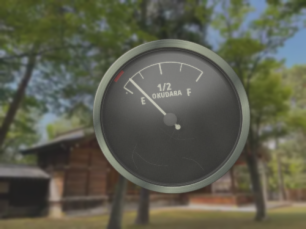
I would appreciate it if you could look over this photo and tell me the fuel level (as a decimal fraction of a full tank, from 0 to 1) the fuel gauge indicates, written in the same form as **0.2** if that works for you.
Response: **0.125**
